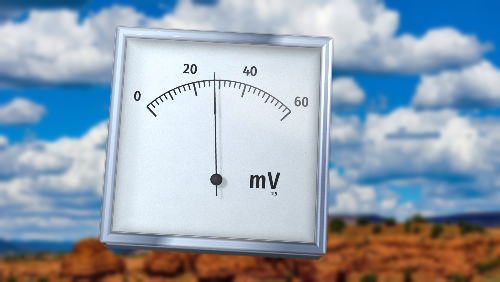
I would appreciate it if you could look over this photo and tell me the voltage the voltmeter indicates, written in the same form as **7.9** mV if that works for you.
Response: **28** mV
